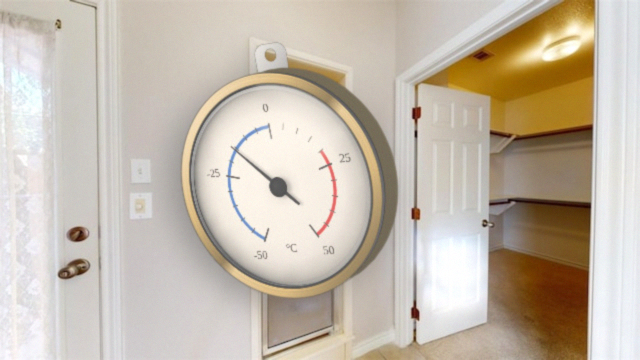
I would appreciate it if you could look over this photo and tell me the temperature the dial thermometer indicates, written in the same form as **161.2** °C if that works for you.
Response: **-15** °C
